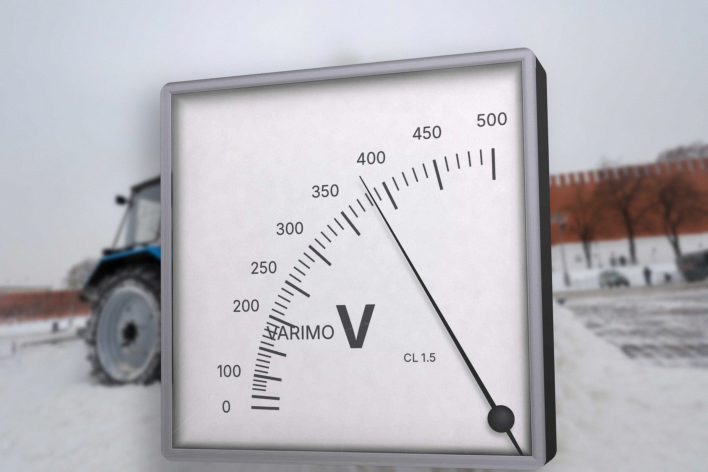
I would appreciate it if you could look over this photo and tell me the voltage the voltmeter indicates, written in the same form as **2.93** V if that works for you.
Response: **385** V
